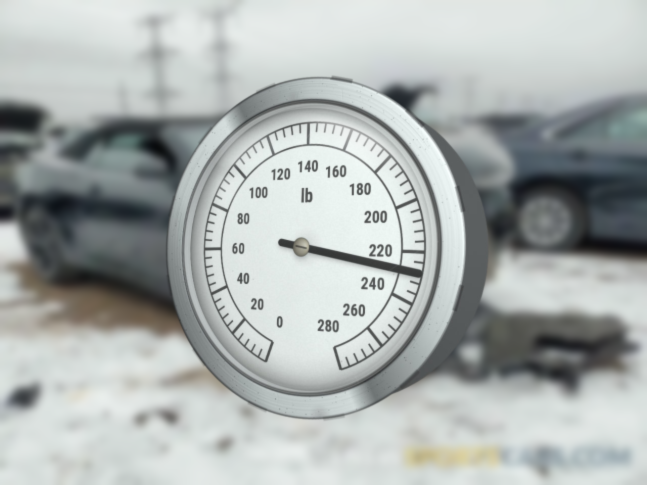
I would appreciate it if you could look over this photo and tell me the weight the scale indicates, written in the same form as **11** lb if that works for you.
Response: **228** lb
